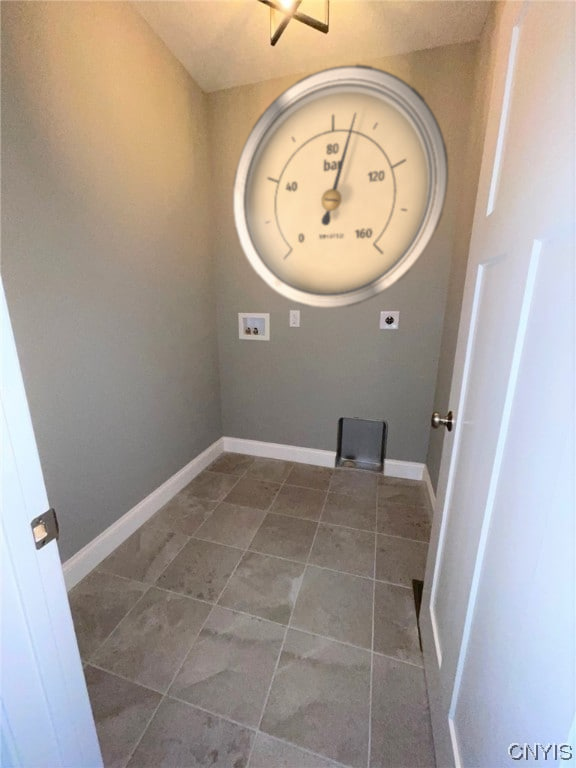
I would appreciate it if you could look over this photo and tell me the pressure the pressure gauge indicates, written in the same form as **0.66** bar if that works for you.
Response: **90** bar
